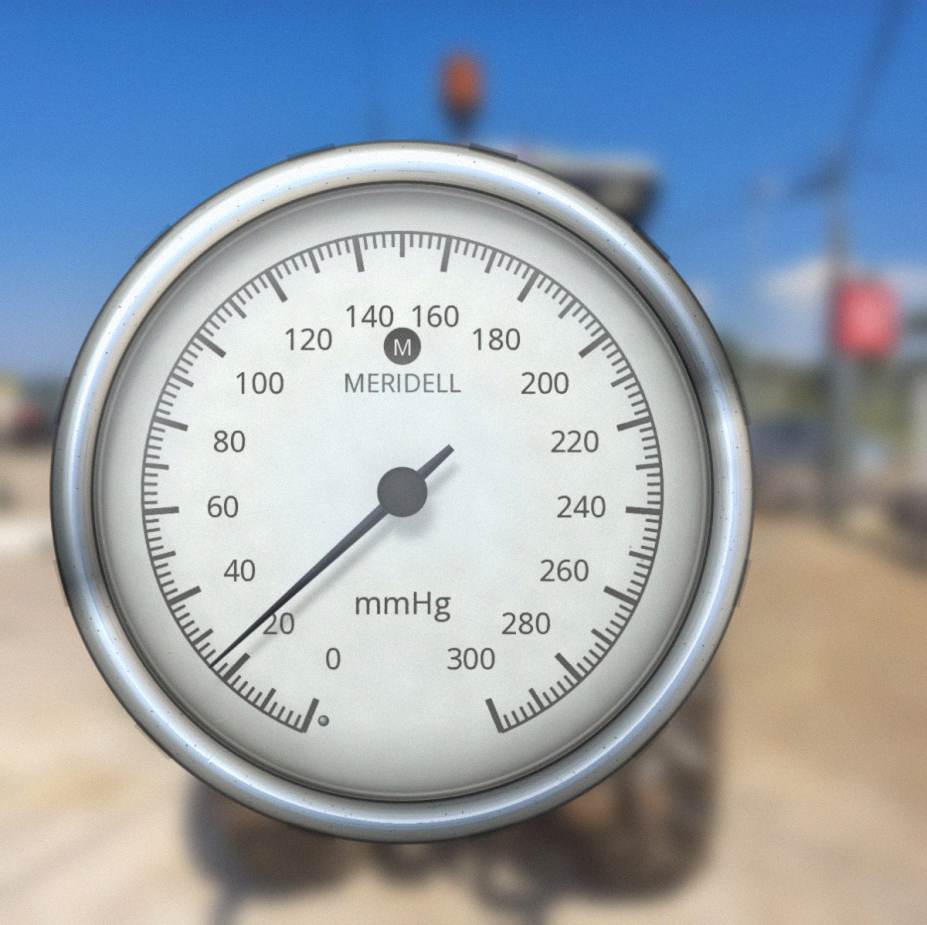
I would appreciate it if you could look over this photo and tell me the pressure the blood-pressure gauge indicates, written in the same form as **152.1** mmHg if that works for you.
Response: **24** mmHg
